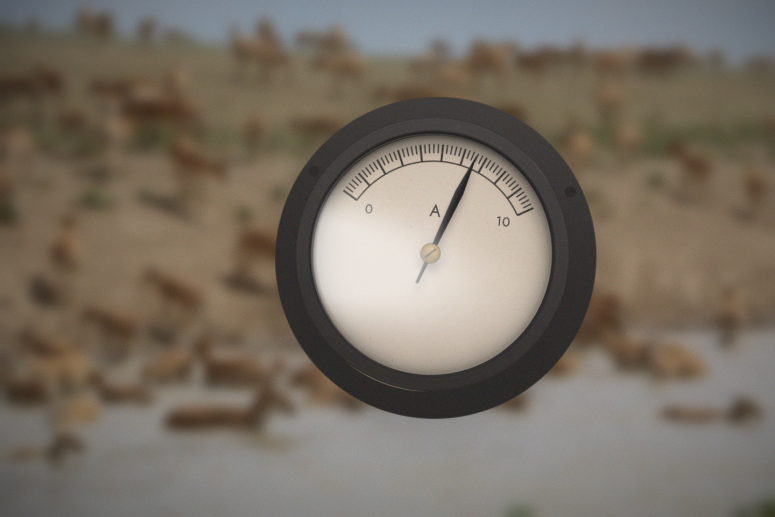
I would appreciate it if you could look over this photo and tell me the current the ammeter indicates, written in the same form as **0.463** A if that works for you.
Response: **6.6** A
